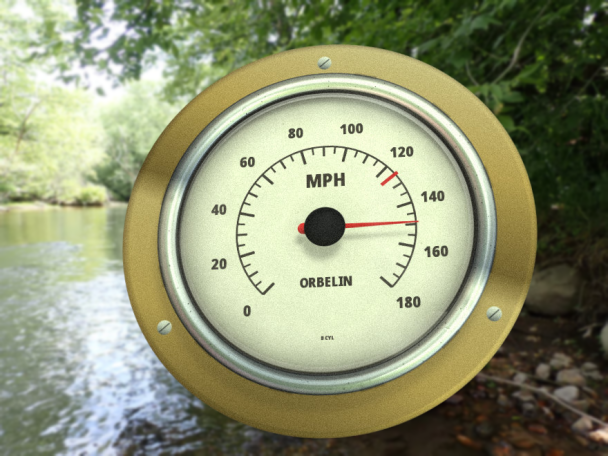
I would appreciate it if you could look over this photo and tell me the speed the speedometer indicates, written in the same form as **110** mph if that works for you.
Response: **150** mph
